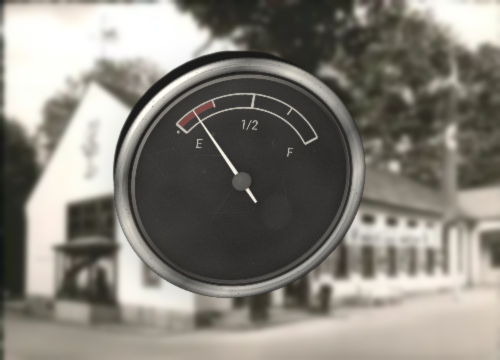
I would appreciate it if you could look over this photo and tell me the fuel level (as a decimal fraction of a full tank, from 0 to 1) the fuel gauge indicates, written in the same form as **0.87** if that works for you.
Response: **0.125**
